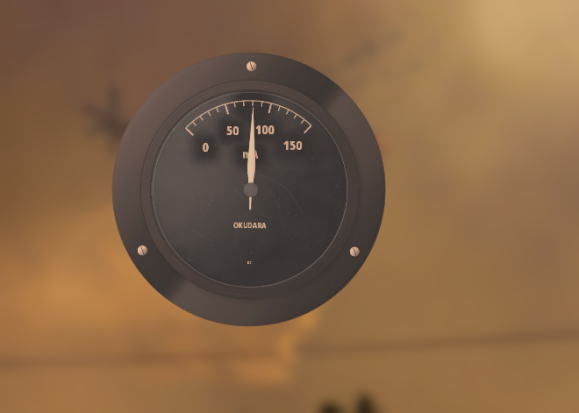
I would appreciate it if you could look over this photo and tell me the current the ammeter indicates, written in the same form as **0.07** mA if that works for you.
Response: **80** mA
